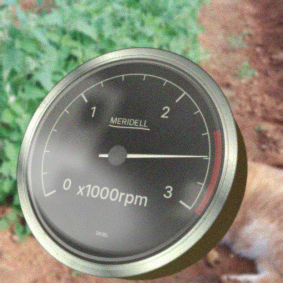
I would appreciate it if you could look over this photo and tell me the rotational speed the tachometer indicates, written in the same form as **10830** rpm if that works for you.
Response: **2600** rpm
